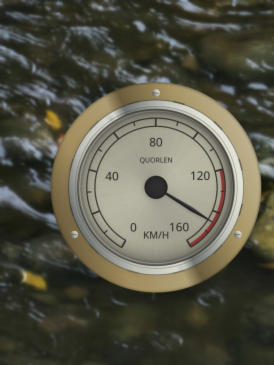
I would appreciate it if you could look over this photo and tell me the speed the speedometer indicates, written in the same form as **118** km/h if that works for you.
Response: **145** km/h
